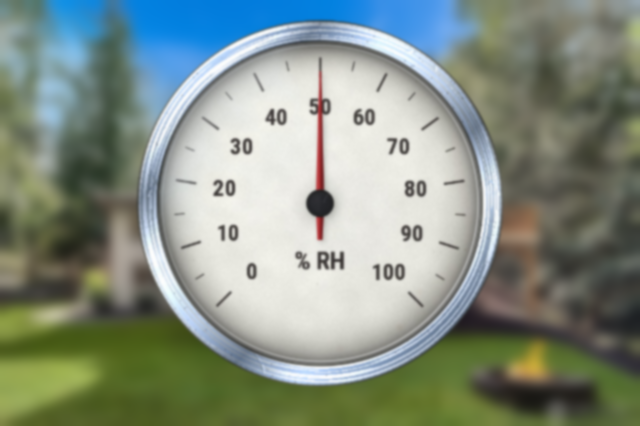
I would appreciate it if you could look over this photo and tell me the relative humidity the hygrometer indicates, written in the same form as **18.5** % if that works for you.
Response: **50** %
